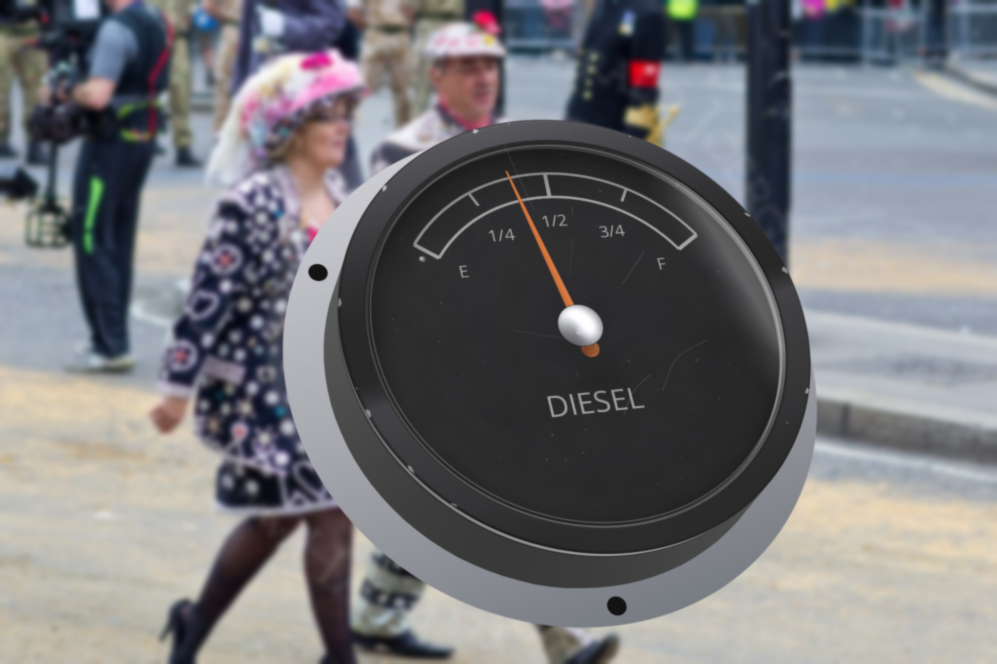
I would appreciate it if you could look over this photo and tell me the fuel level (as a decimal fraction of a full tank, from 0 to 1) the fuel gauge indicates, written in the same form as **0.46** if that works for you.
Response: **0.375**
